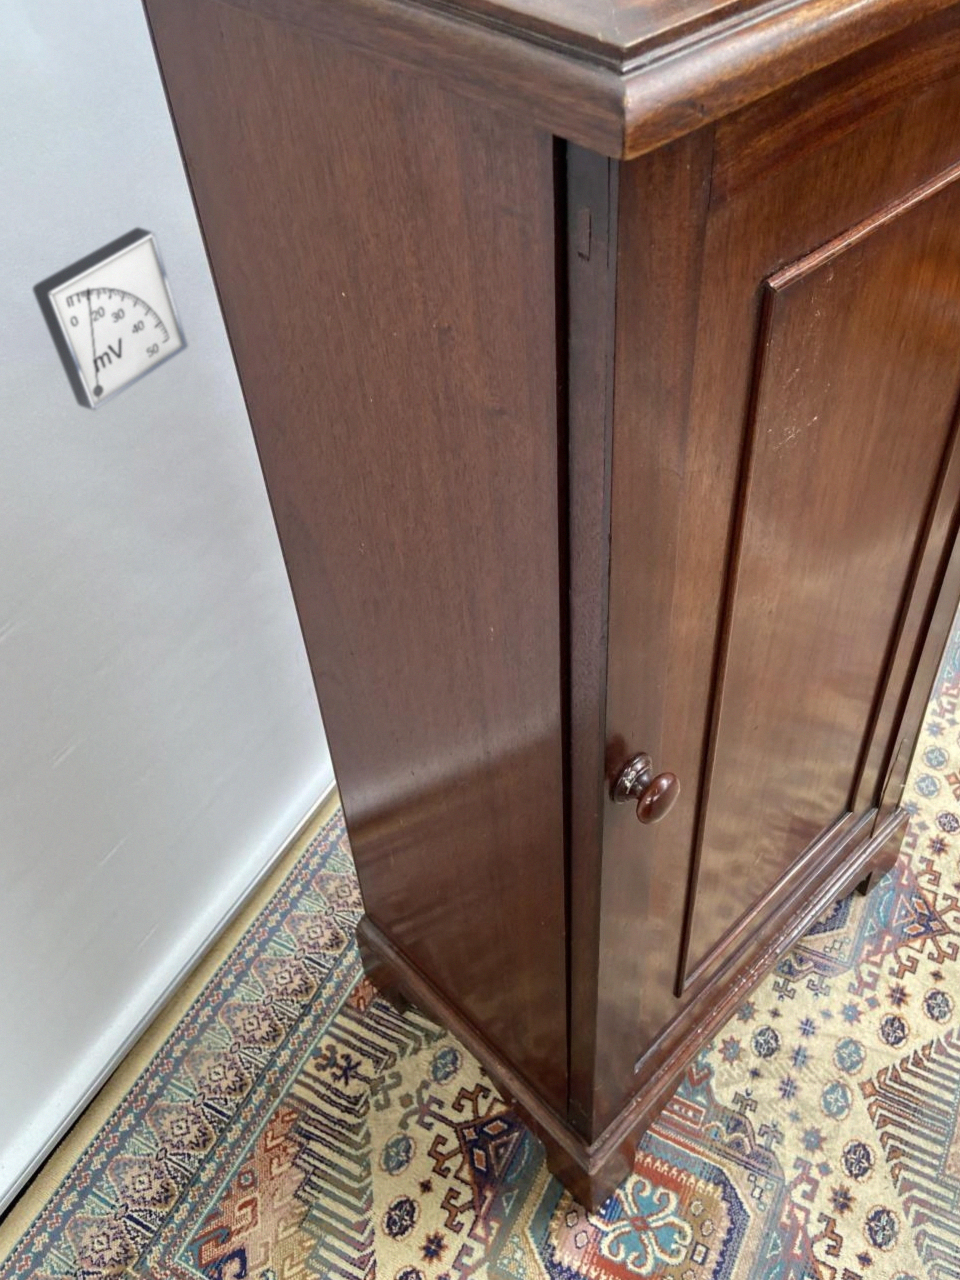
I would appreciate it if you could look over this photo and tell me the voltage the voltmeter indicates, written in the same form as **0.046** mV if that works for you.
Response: **15** mV
